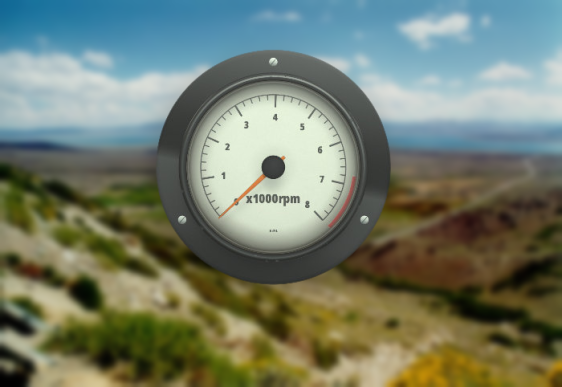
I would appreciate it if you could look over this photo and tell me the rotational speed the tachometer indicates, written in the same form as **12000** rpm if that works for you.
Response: **0** rpm
